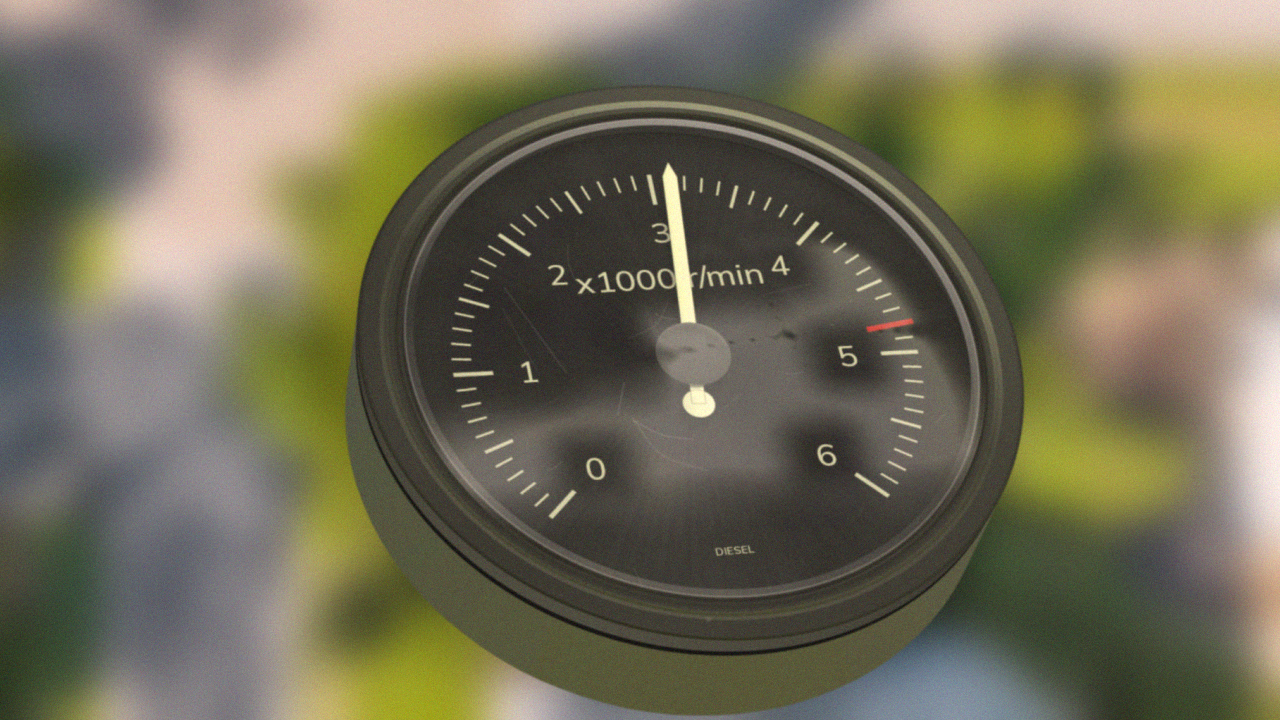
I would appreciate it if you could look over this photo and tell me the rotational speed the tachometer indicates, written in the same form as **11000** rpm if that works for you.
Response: **3100** rpm
